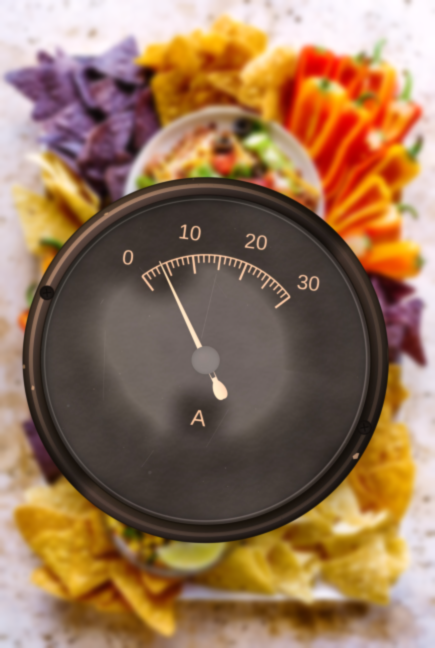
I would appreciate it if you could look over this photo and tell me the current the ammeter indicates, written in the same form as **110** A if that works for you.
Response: **4** A
